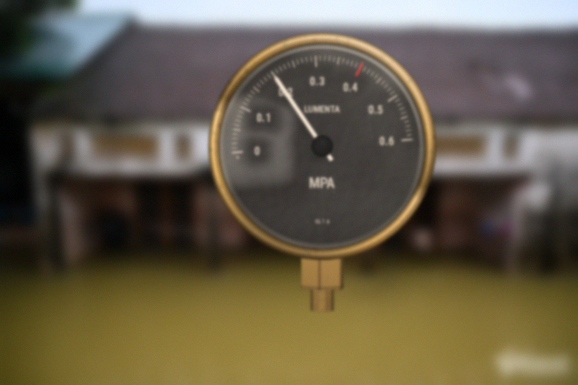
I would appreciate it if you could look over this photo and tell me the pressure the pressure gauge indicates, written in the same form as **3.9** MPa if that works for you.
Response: **0.2** MPa
